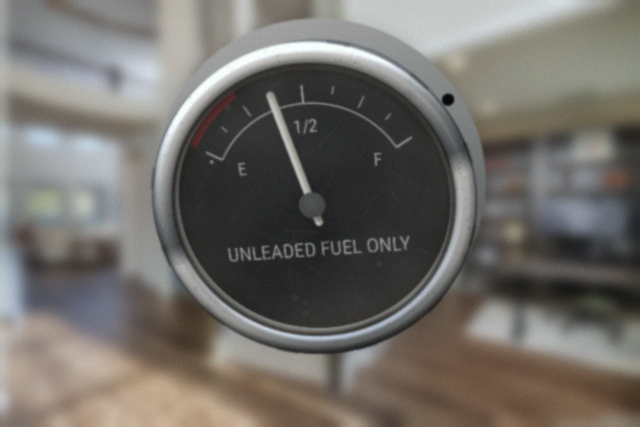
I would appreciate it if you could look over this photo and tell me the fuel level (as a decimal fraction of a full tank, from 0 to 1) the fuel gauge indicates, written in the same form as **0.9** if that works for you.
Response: **0.375**
